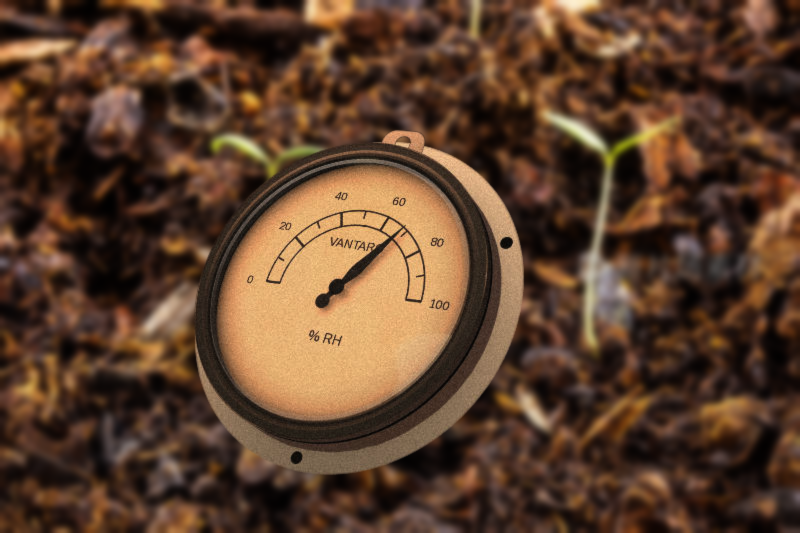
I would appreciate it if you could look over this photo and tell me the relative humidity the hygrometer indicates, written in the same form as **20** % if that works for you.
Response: **70** %
